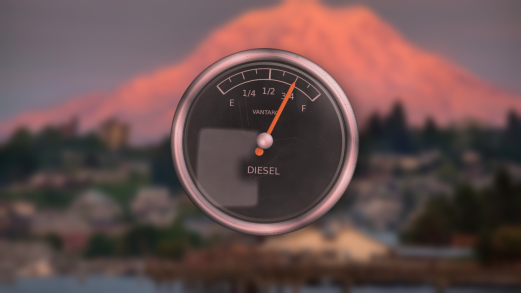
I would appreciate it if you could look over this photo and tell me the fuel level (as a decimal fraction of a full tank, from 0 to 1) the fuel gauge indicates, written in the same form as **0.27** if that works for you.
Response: **0.75**
